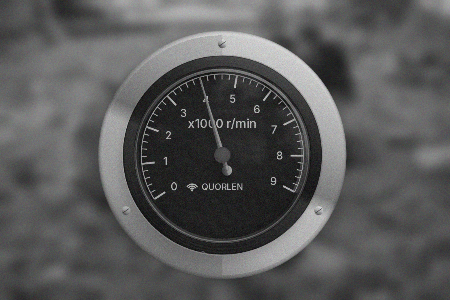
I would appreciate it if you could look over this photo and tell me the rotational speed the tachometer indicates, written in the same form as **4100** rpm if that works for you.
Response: **4000** rpm
